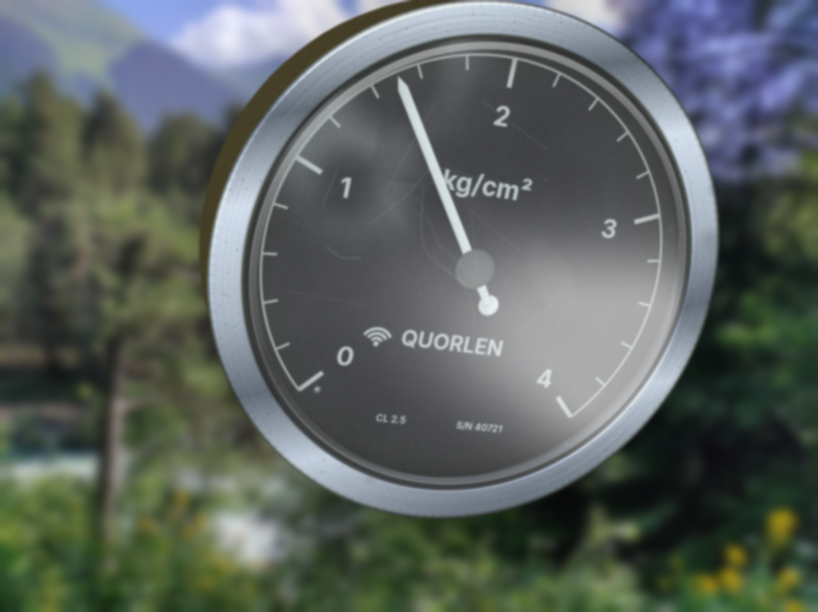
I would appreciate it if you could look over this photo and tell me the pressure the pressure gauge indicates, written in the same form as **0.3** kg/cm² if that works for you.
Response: **1.5** kg/cm²
